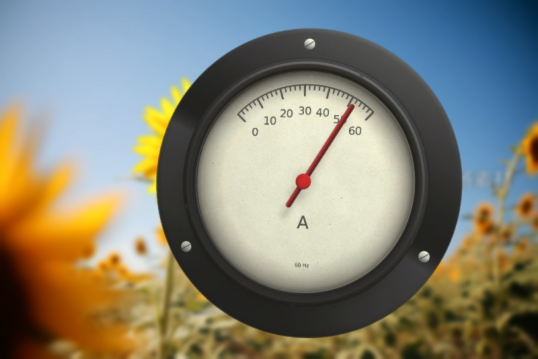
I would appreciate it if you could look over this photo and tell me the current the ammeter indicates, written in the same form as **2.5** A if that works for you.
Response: **52** A
